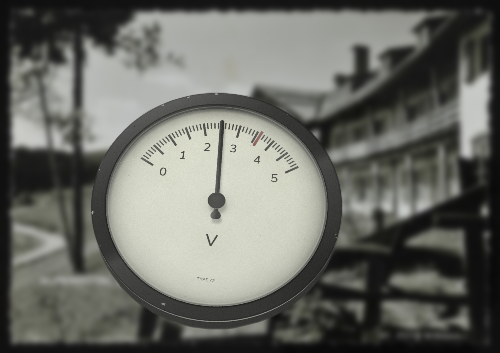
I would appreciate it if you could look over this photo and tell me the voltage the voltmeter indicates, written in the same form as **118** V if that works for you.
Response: **2.5** V
